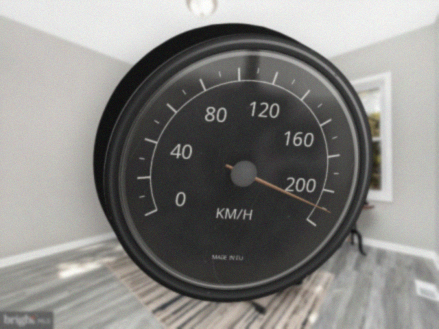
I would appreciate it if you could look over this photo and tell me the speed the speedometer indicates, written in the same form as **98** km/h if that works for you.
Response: **210** km/h
